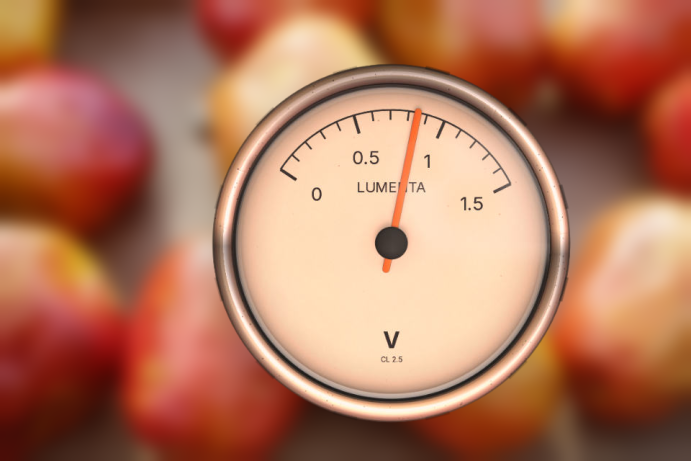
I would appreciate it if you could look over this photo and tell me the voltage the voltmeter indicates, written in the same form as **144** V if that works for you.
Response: **0.85** V
